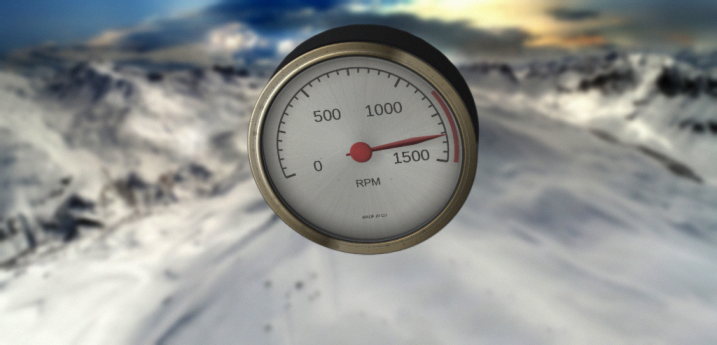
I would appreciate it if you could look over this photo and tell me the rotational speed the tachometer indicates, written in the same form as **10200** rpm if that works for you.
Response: **1350** rpm
